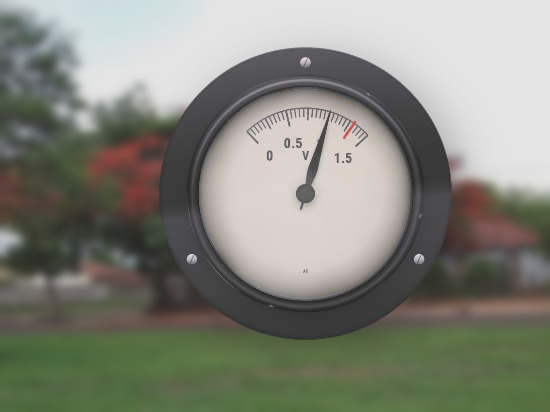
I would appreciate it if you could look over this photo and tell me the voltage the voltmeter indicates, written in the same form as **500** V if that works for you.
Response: **1** V
